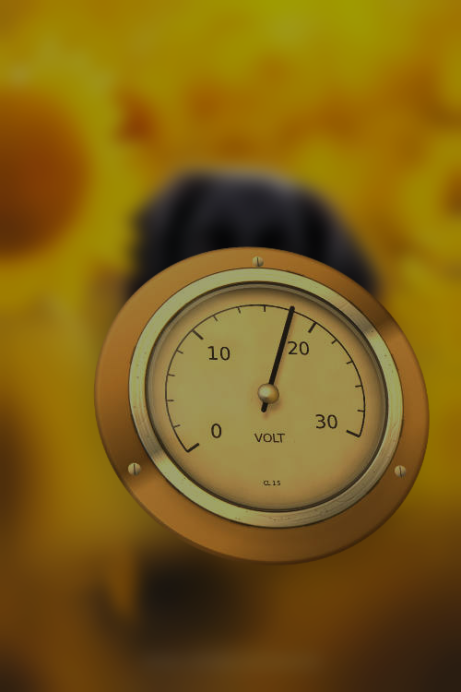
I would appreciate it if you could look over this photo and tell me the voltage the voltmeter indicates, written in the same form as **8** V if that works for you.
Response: **18** V
